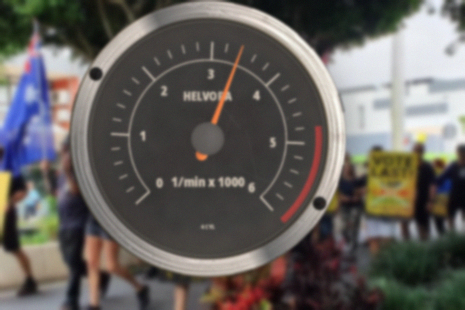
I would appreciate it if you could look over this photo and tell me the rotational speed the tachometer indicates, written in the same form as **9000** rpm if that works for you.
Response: **3400** rpm
